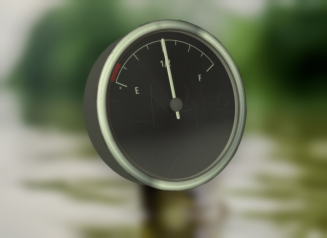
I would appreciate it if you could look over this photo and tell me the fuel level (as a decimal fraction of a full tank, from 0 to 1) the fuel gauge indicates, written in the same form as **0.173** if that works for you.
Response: **0.5**
